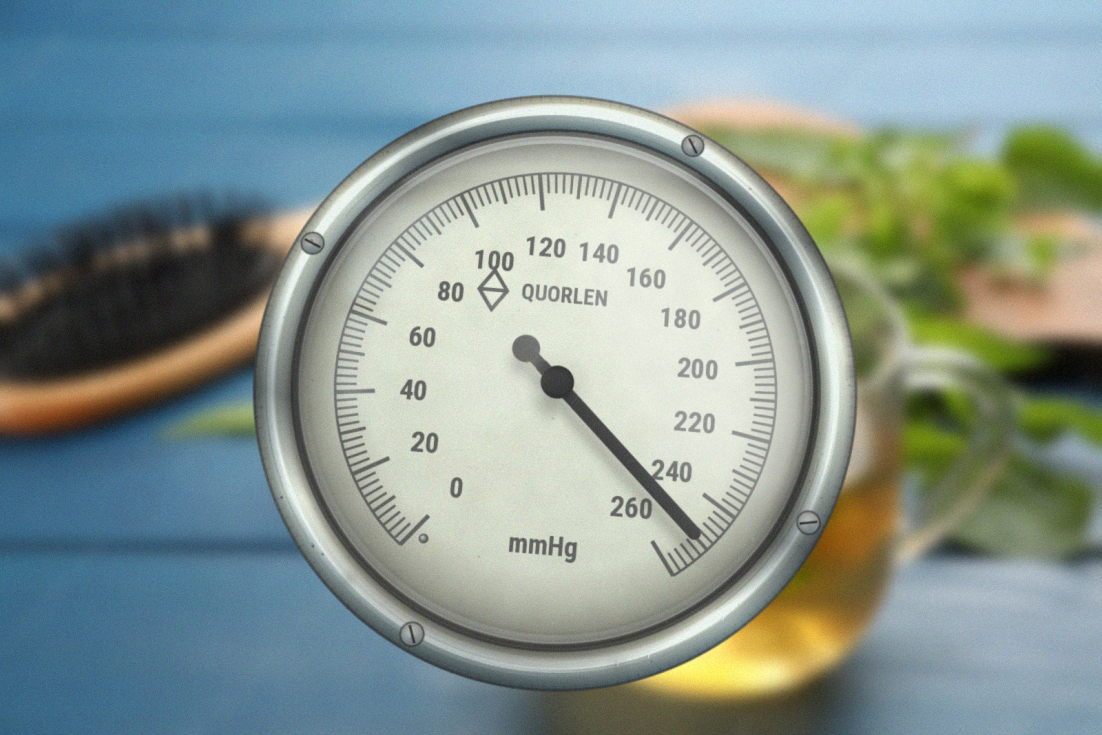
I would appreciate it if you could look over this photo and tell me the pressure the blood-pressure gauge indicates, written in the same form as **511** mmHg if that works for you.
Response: **250** mmHg
